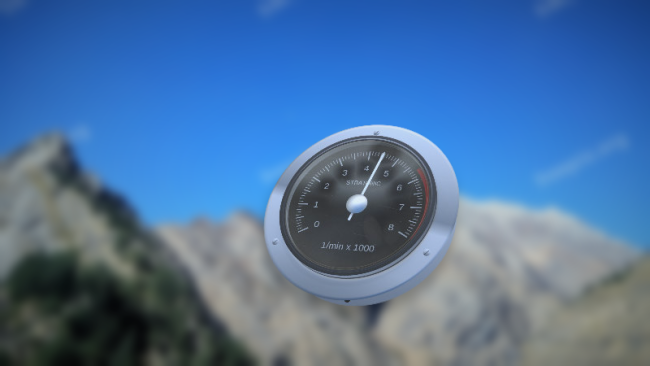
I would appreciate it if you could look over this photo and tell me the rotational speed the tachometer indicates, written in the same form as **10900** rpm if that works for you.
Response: **4500** rpm
